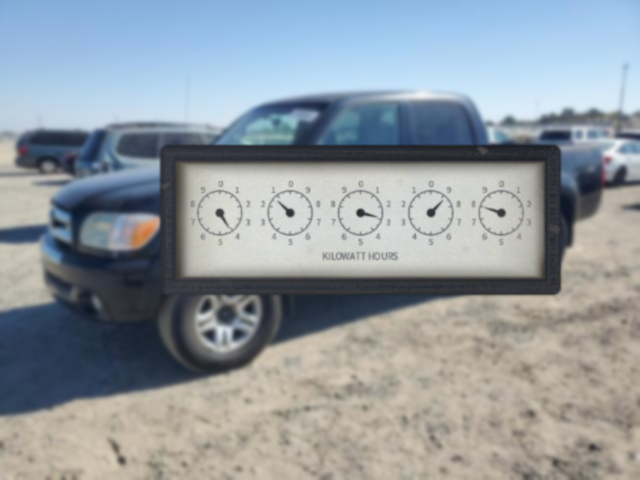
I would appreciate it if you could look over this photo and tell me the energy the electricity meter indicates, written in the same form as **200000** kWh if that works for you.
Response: **41288** kWh
